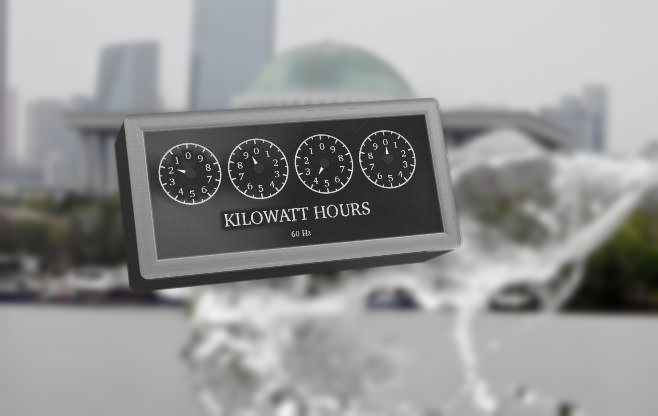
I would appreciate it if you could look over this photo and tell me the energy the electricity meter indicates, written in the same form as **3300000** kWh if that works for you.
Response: **1940** kWh
